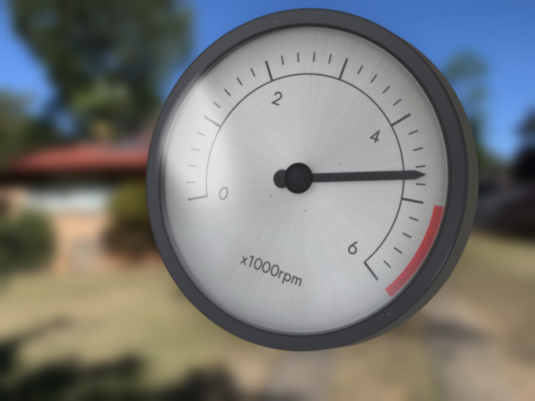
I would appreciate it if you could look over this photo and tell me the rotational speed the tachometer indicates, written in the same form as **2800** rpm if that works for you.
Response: **4700** rpm
